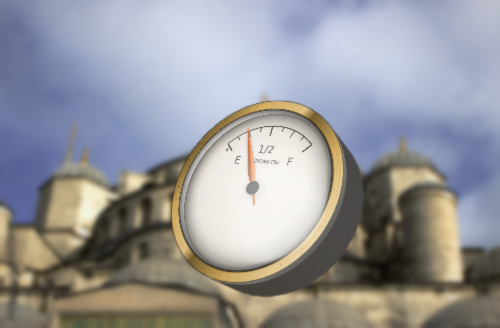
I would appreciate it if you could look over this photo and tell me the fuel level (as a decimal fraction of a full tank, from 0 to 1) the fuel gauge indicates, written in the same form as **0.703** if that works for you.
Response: **0.25**
